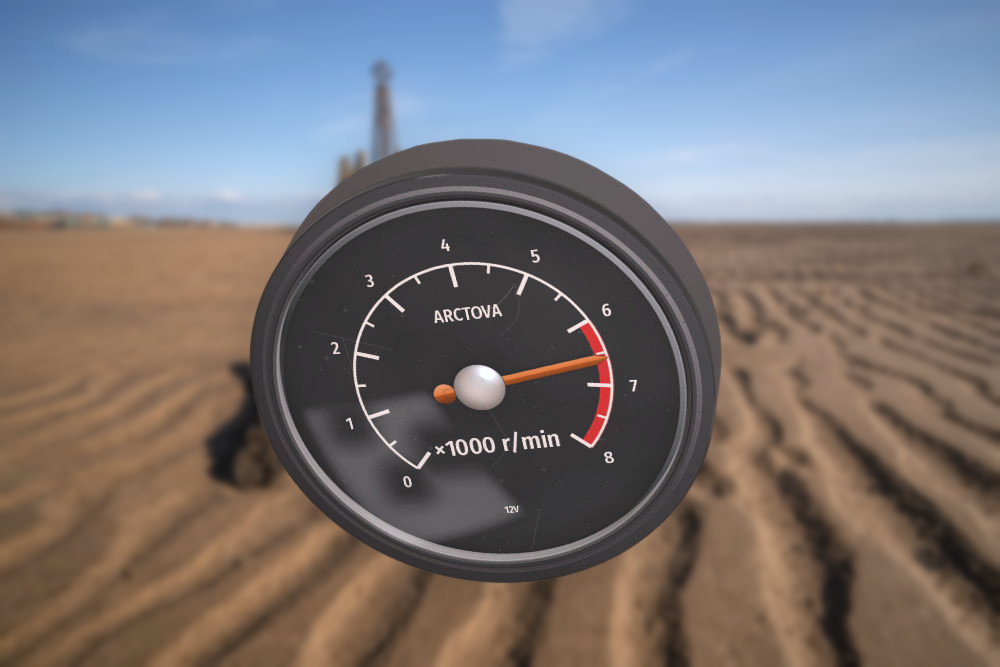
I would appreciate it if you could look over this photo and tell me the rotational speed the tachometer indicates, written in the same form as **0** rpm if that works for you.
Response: **6500** rpm
